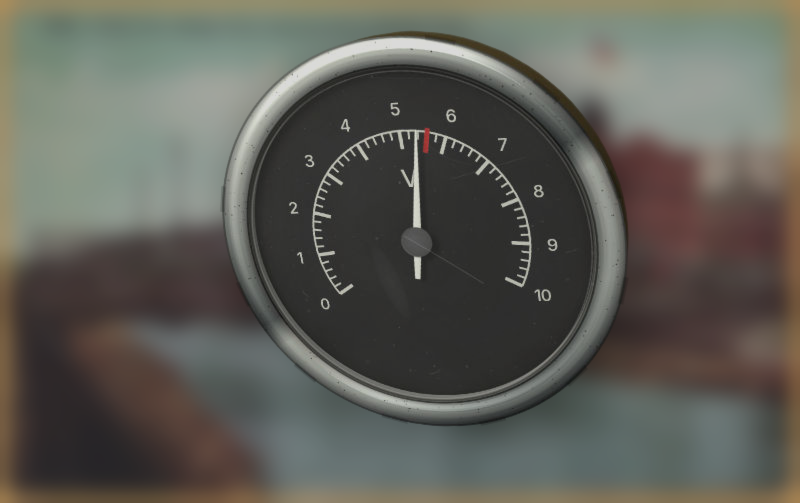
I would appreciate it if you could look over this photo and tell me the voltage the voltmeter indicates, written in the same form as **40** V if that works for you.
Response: **5.4** V
